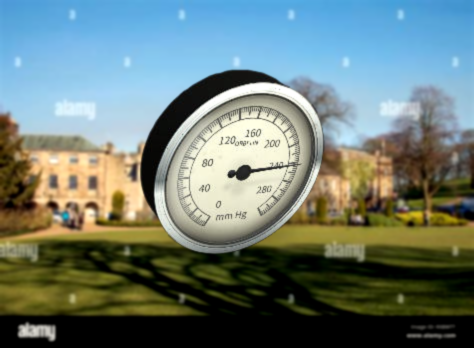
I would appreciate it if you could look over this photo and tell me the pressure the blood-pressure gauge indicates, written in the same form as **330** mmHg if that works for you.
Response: **240** mmHg
